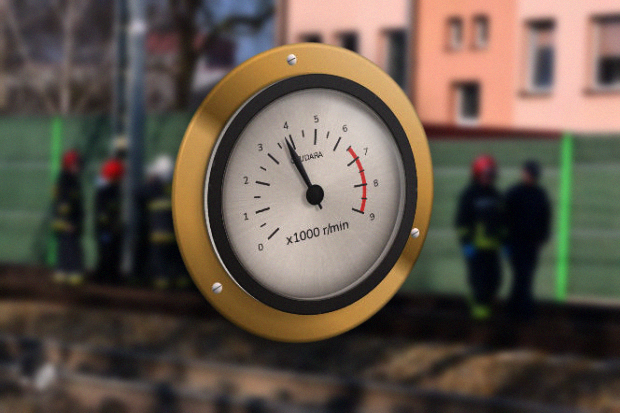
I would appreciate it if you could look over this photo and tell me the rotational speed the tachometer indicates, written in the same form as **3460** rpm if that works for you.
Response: **3750** rpm
